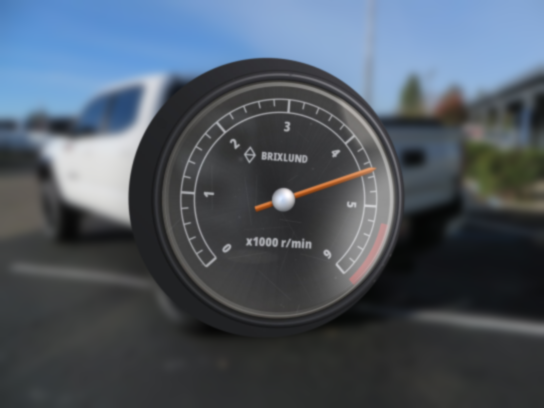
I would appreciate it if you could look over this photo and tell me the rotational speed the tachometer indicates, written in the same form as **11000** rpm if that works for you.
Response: **4500** rpm
